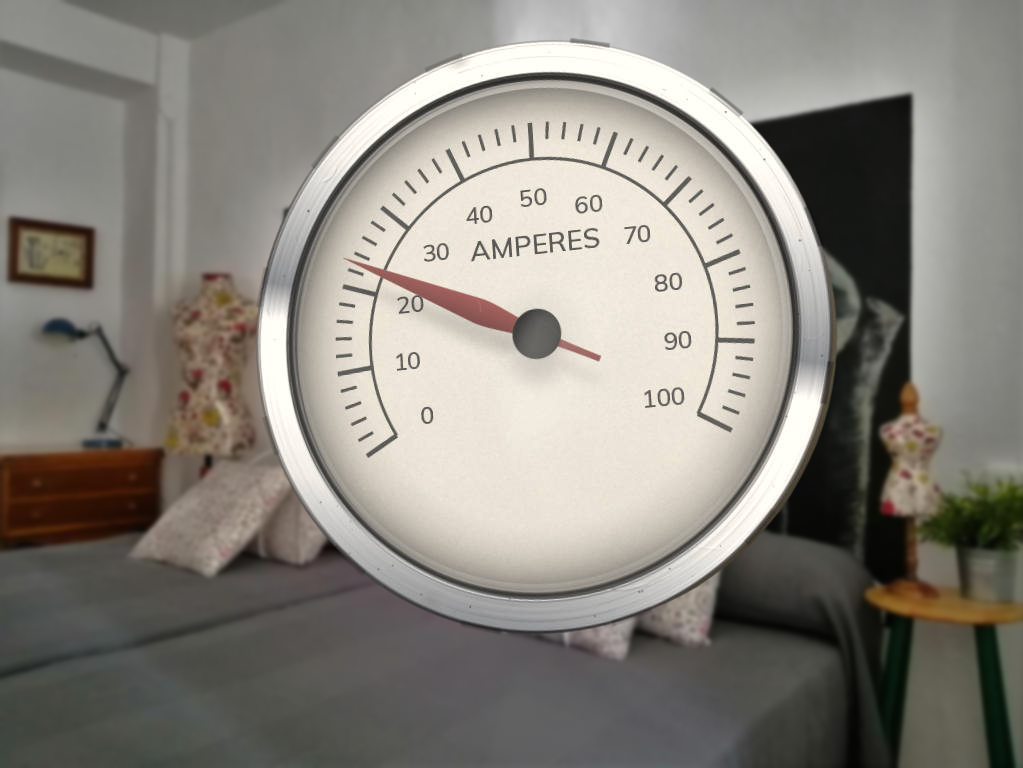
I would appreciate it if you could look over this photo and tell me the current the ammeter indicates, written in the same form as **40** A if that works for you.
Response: **23** A
